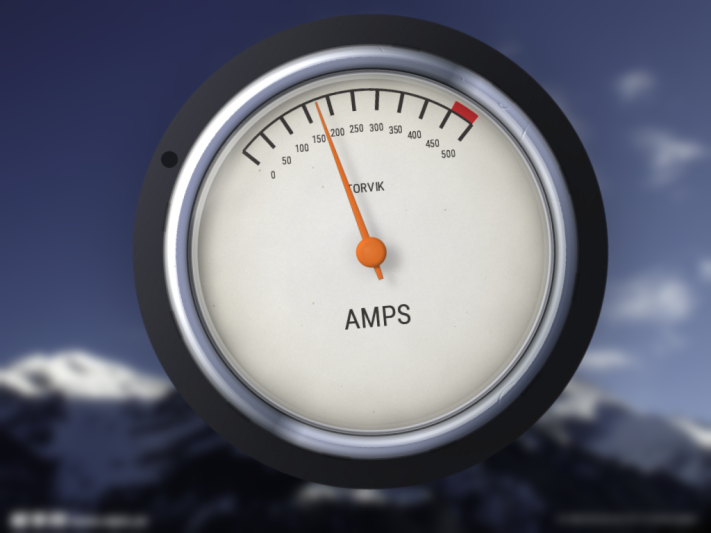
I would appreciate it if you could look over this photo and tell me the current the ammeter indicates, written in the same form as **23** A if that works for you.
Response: **175** A
